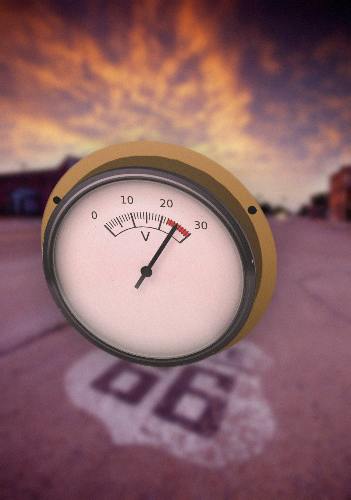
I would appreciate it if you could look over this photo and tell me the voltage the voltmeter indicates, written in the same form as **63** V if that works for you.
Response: **25** V
